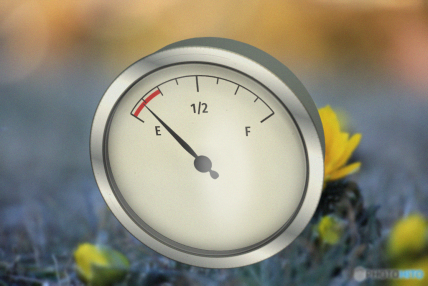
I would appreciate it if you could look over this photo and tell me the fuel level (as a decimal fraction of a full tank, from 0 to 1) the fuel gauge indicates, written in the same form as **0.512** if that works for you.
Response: **0.125**
